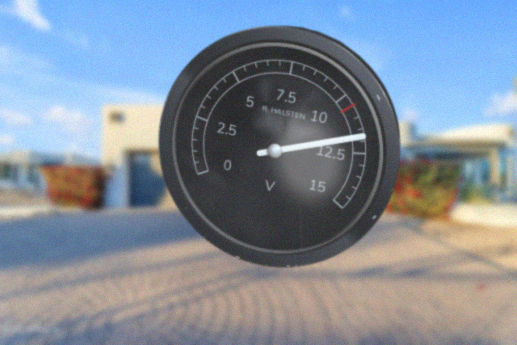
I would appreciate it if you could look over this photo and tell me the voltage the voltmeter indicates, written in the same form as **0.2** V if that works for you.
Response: **11.75** V
